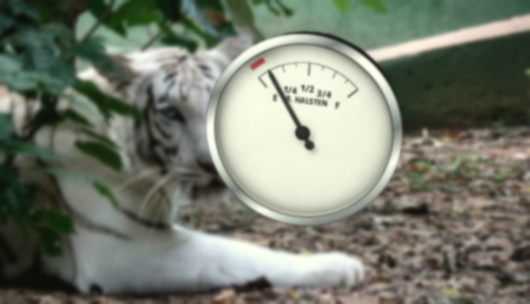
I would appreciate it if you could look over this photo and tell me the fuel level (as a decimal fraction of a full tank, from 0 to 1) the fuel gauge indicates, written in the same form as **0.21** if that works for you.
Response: **0.125**
